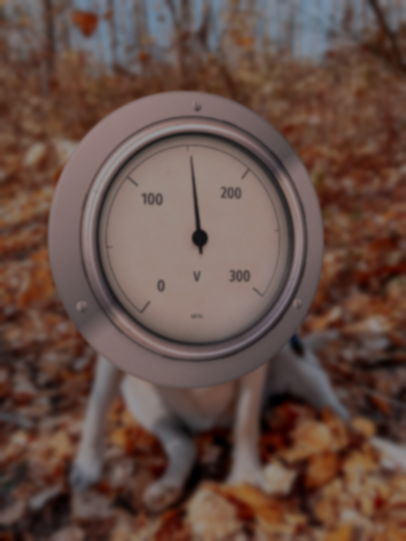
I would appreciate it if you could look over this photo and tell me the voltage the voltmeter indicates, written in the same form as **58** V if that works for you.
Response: **150** V
